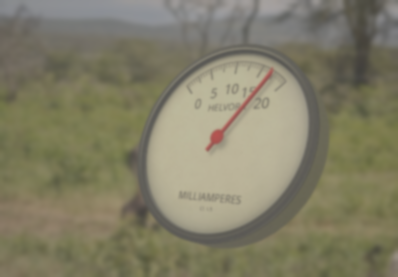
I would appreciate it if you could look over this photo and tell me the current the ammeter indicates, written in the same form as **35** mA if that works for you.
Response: **17.5** mA
